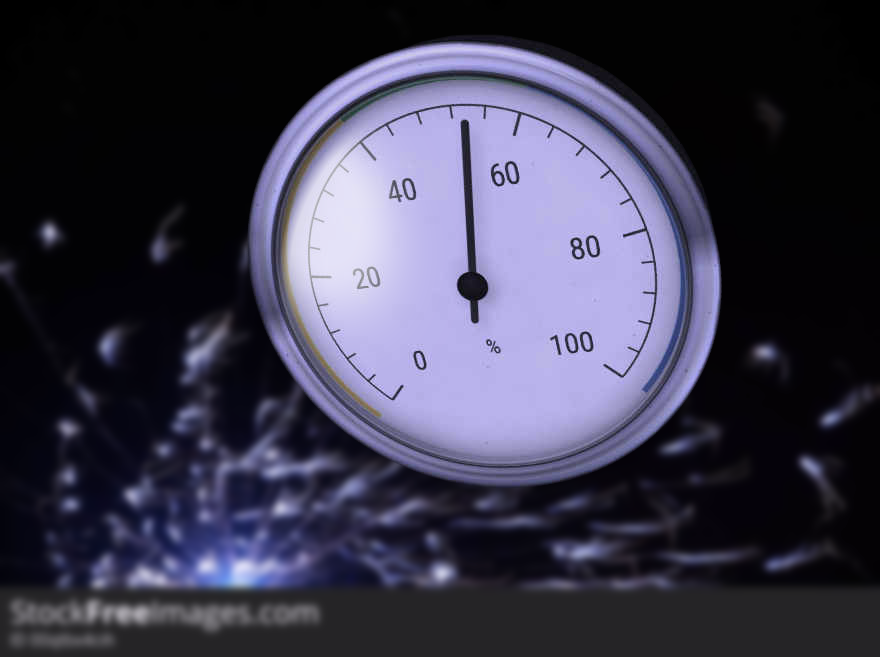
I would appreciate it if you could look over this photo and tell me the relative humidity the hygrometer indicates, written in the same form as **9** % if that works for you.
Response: **54** %
